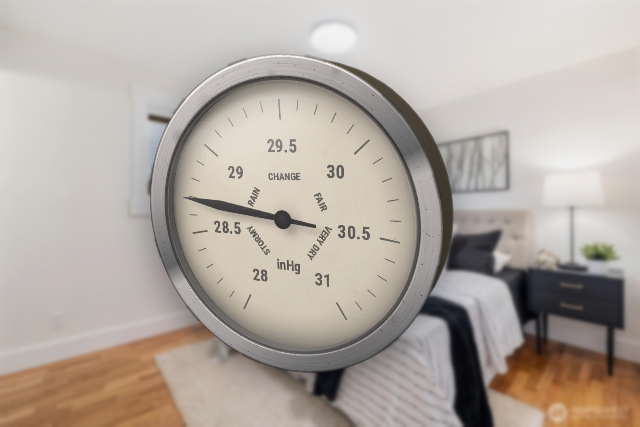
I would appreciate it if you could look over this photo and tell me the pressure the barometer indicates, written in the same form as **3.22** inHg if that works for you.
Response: **28.7** inHg
